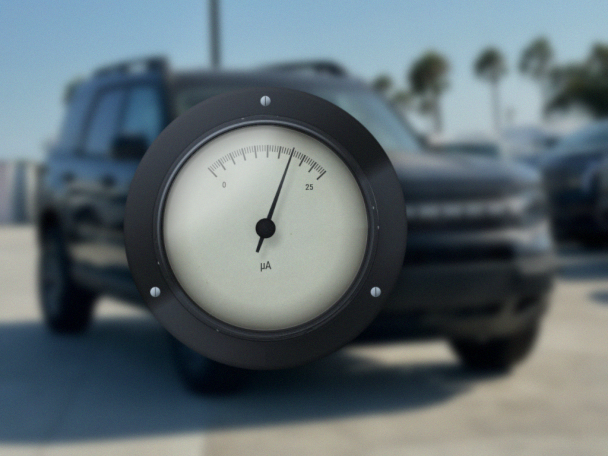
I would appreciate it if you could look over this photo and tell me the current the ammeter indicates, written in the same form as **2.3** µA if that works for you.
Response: **17.5** µA
